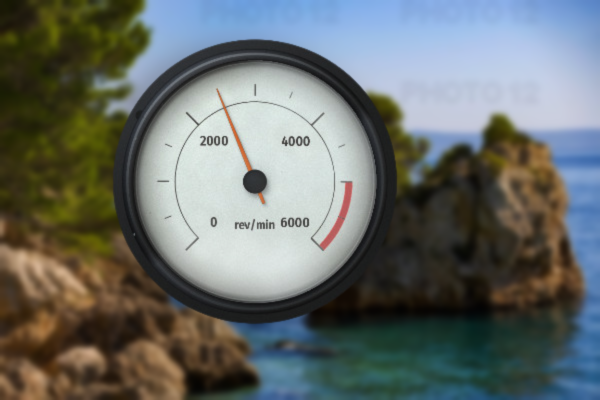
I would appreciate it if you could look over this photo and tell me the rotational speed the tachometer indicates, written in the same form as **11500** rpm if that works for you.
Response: **2500** rpm
